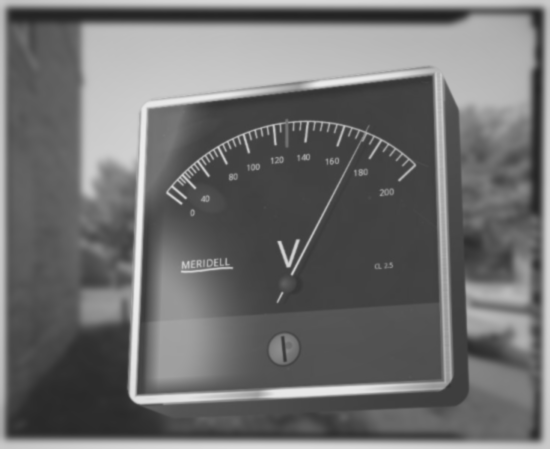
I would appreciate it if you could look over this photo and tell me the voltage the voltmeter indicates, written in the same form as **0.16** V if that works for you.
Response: **172** V
